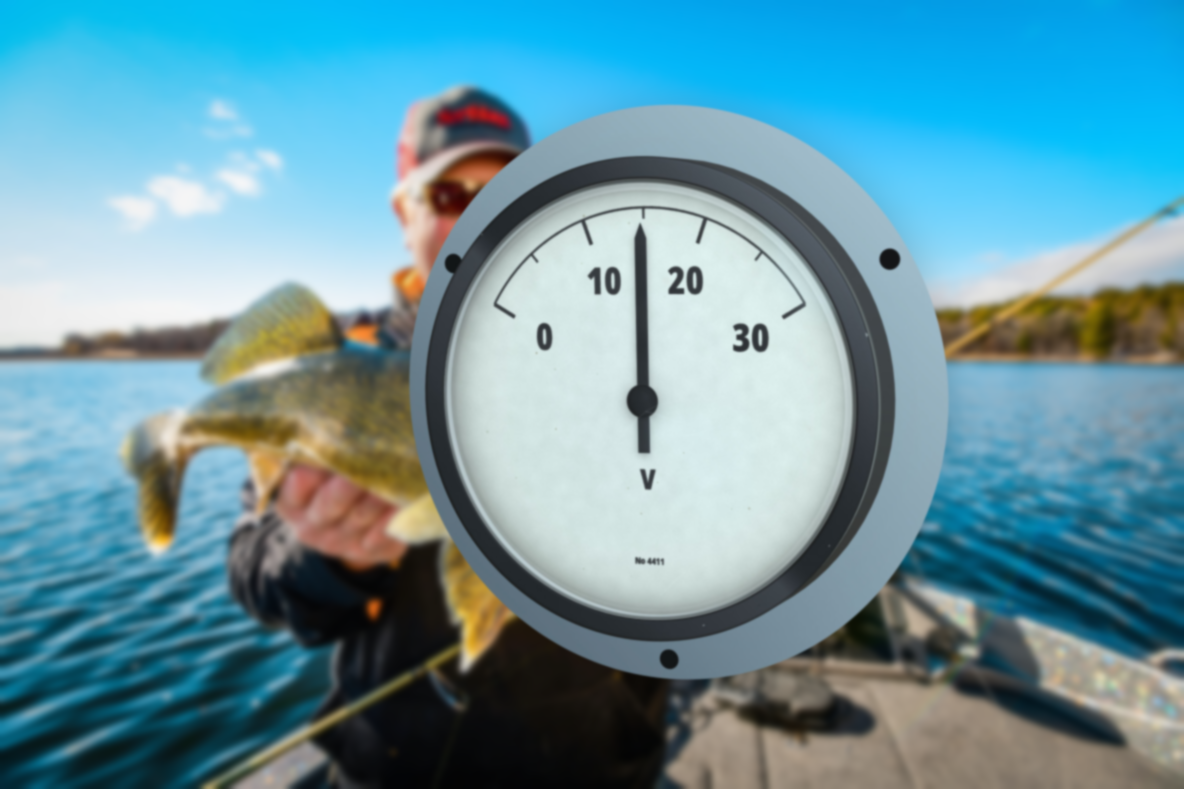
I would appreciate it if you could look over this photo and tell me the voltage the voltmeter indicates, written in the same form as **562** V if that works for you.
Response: **15** V
